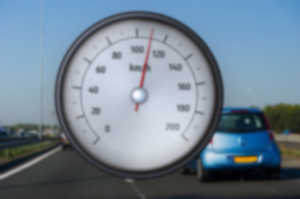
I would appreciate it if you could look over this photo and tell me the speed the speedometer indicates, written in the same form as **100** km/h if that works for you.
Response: **110** km/h
